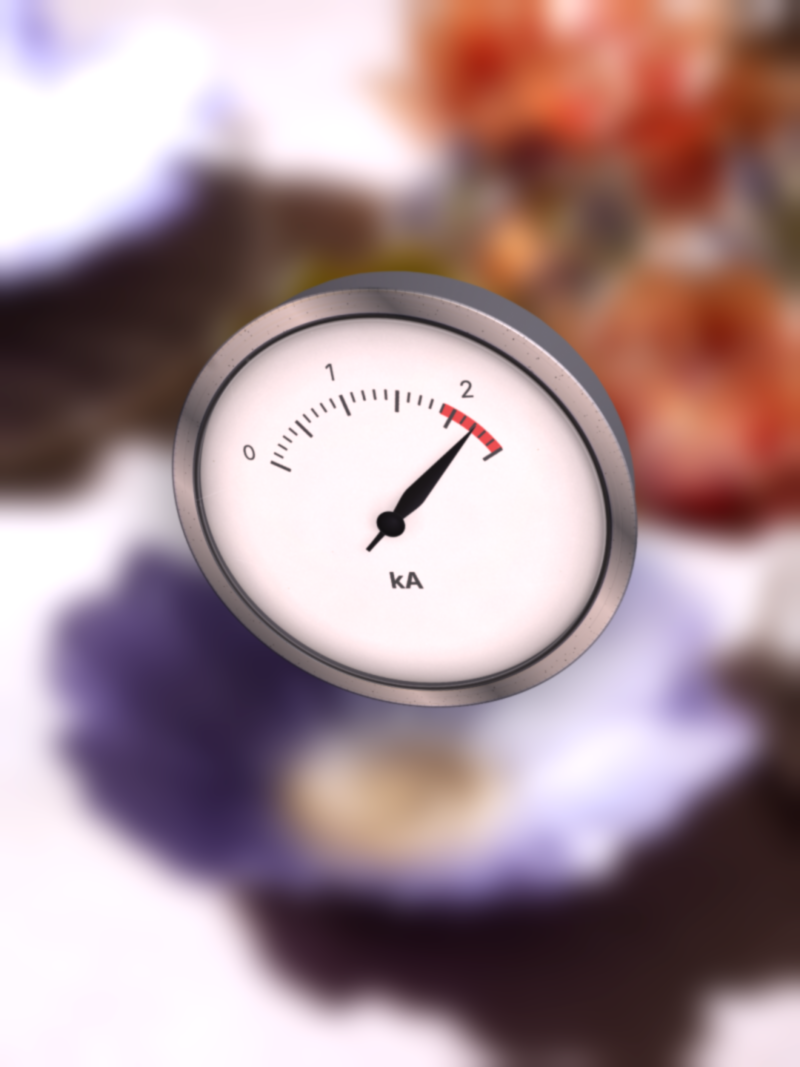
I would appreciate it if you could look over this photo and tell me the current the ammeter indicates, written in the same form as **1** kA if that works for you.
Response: **2.2** kA
